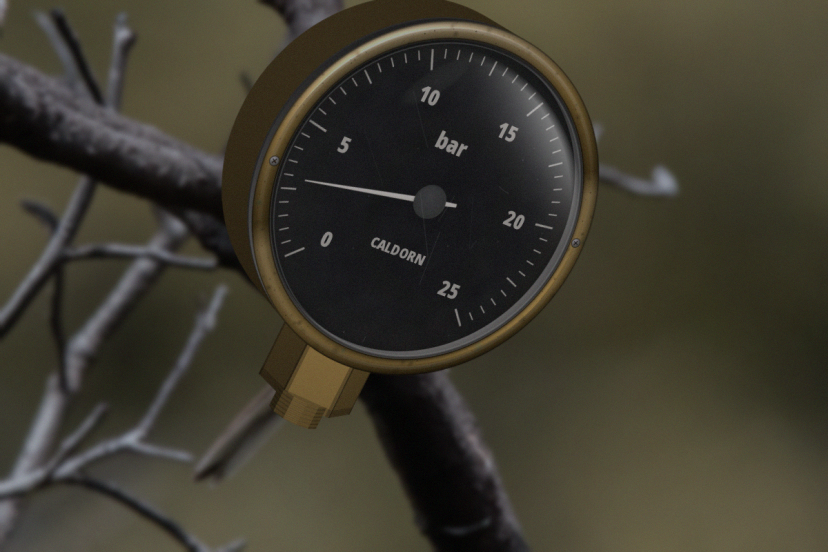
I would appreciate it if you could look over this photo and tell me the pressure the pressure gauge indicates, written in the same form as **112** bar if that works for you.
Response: **3** bar
